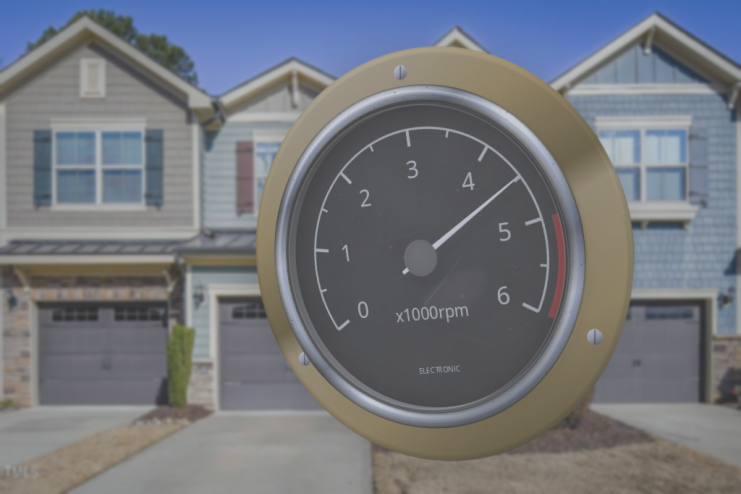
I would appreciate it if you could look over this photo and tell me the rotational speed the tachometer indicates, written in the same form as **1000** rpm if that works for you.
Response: **4500** rpm
